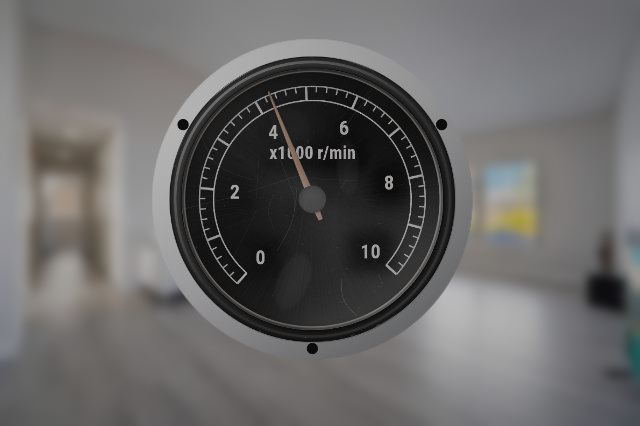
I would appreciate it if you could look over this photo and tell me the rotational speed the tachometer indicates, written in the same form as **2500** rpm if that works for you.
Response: **4300** rpm
